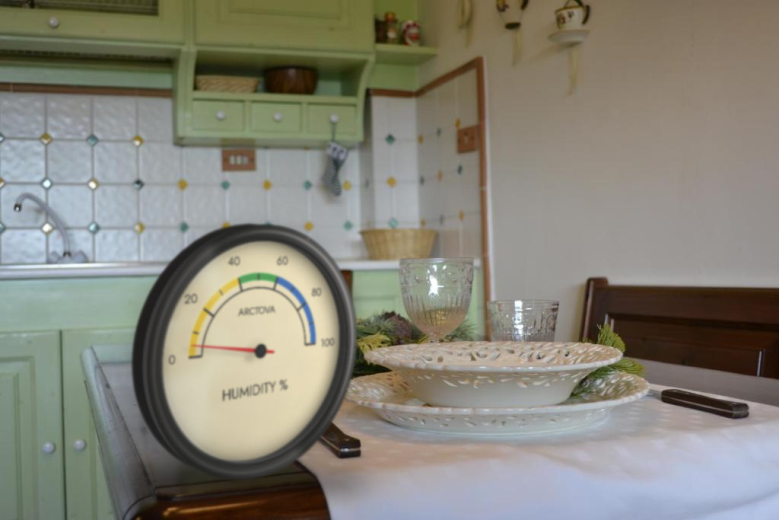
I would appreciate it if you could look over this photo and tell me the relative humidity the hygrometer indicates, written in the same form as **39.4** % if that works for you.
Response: **5** %
